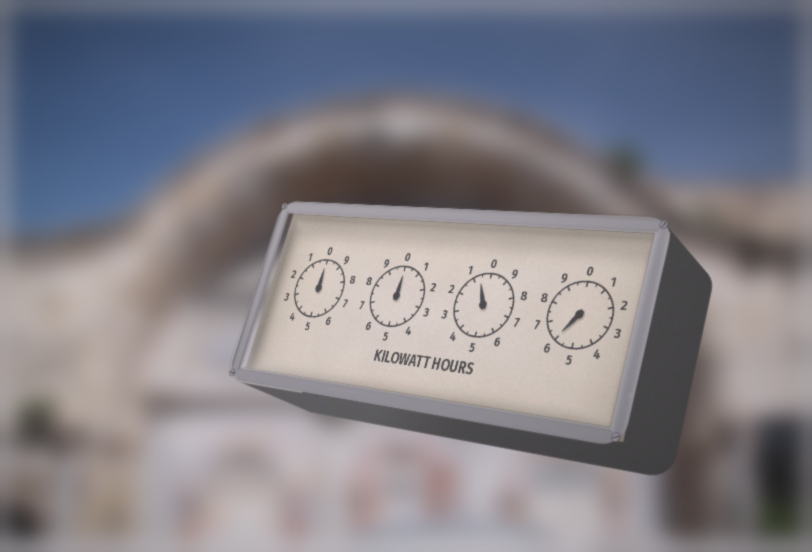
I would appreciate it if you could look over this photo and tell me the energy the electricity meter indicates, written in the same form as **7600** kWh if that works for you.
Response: **6** kWh
